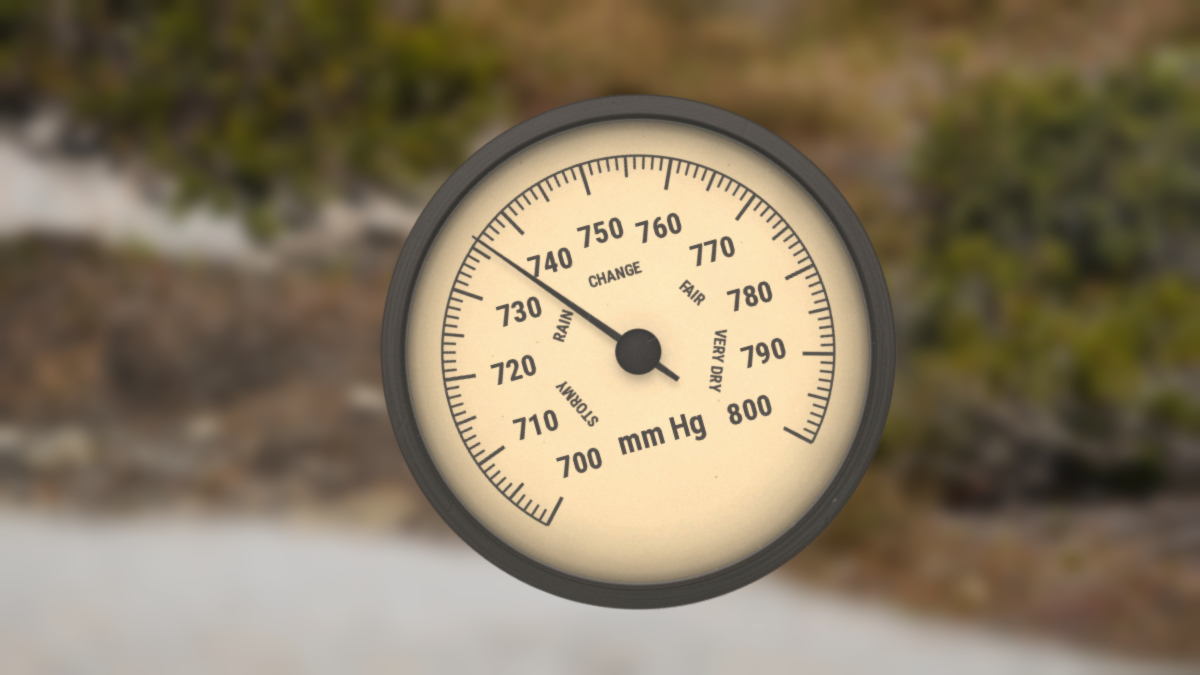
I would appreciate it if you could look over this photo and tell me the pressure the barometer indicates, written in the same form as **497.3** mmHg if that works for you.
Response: **736** mmHg
